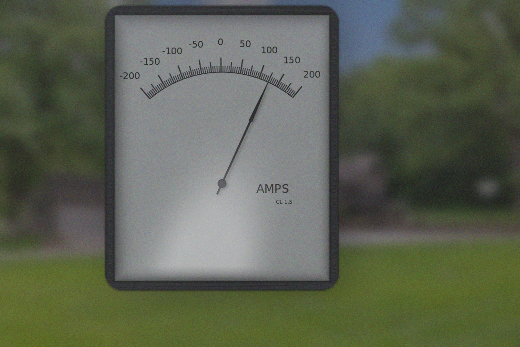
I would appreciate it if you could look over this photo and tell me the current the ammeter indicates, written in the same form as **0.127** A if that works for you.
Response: **125** A
